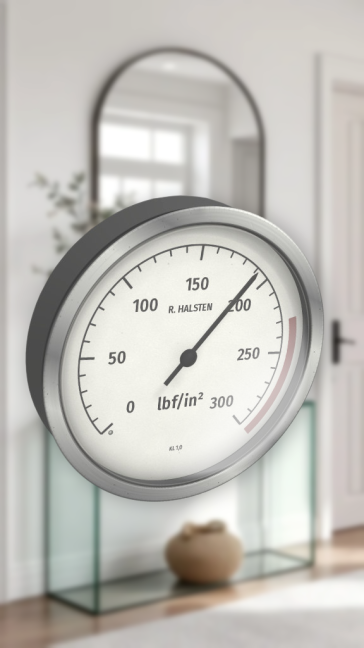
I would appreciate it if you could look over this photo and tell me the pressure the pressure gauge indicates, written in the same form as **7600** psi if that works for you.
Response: **190** psi
